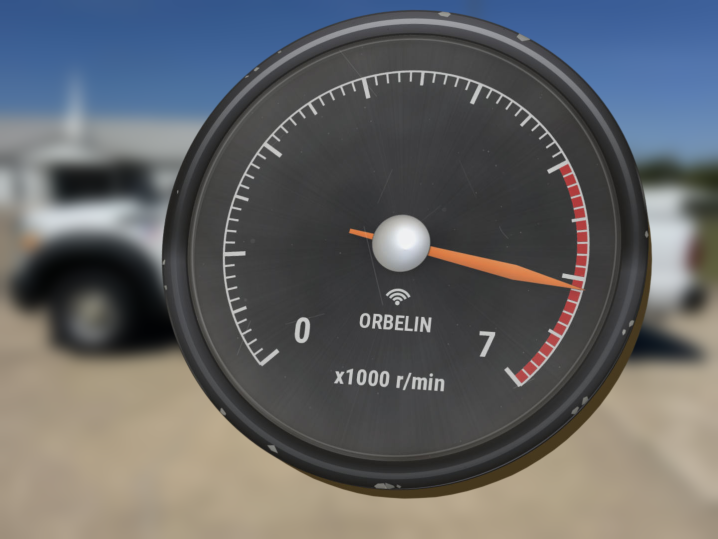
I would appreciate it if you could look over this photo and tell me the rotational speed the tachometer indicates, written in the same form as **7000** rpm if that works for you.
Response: **6100** rpm
